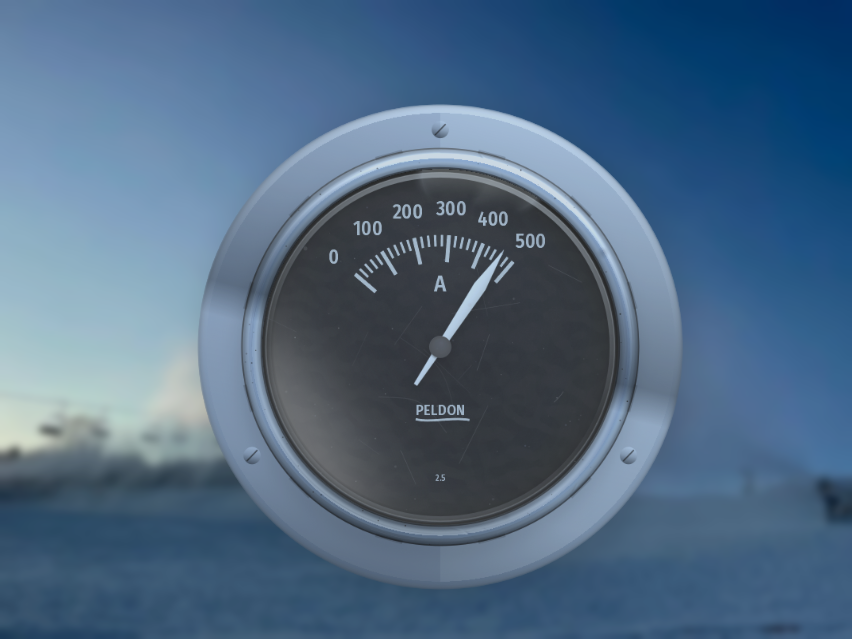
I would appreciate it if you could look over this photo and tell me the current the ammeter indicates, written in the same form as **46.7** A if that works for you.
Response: **460** A
